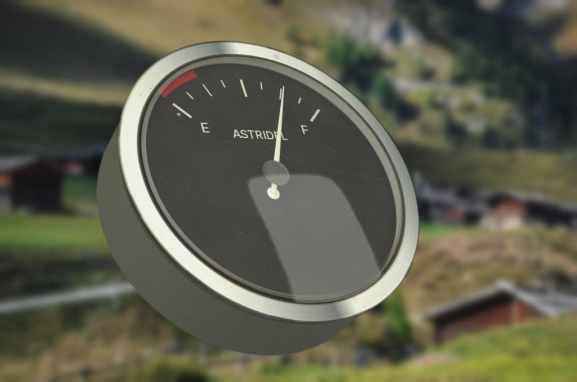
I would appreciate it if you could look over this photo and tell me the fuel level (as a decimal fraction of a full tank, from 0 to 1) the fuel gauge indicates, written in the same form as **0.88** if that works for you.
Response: **0.75**
